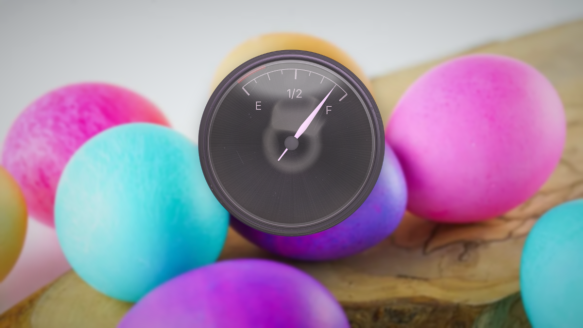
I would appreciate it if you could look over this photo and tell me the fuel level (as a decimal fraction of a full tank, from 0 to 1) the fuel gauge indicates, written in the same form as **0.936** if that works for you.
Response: **0.875**
